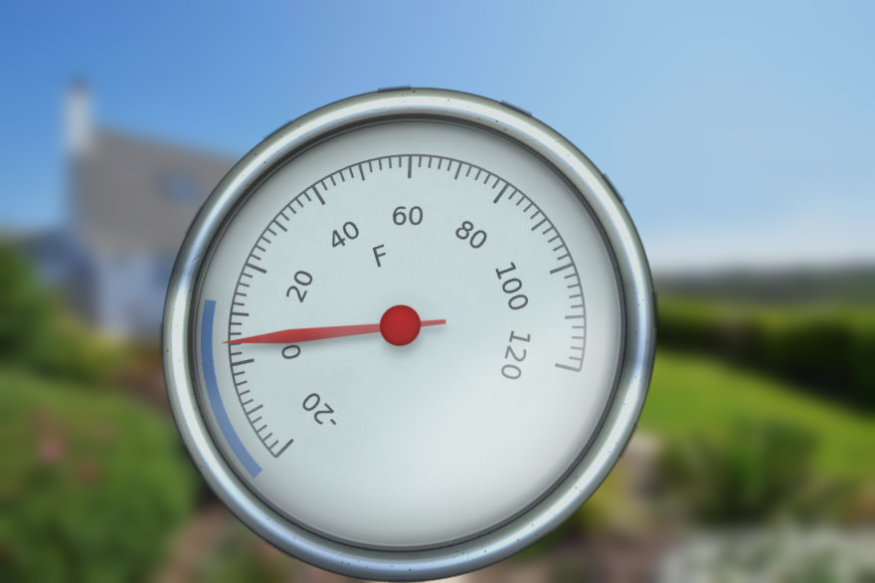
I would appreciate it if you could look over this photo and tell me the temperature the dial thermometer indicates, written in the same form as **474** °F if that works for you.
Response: **4** °F
